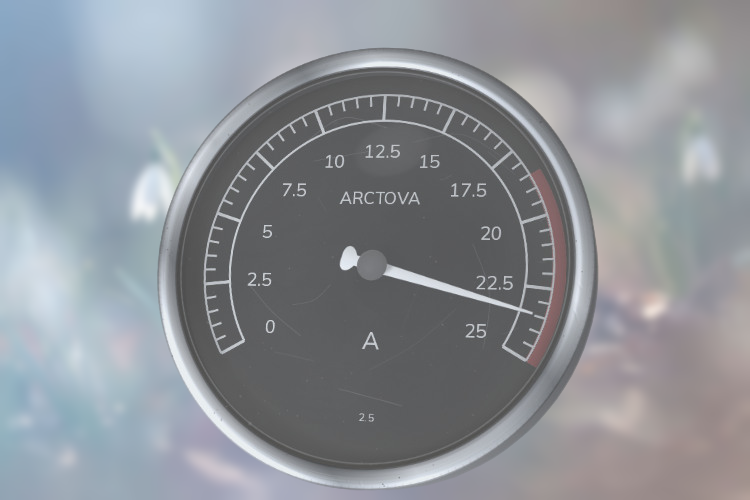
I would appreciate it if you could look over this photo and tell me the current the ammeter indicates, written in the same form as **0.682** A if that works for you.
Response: **23.5** A
